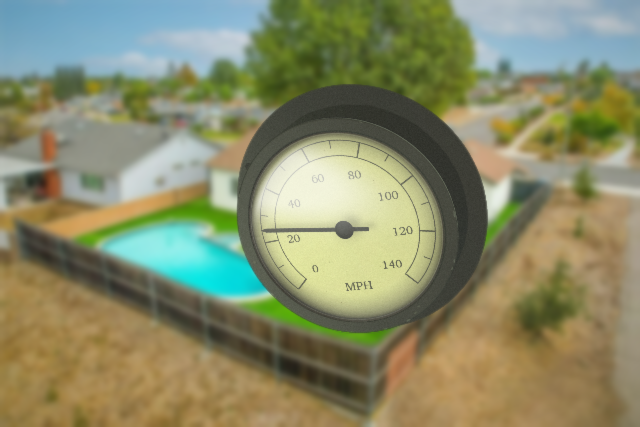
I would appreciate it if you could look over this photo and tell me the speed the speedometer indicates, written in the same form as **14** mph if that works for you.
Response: **25** mph
